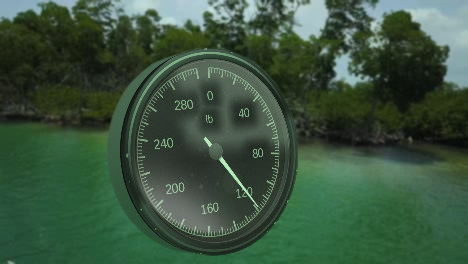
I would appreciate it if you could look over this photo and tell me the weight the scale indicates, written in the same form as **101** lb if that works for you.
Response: **120** lb
